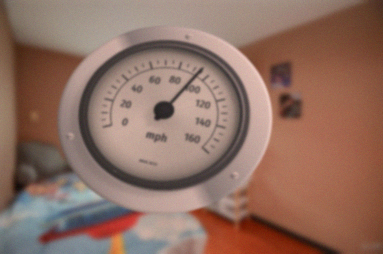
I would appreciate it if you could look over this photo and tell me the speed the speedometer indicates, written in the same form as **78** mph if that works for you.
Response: **95** mph
